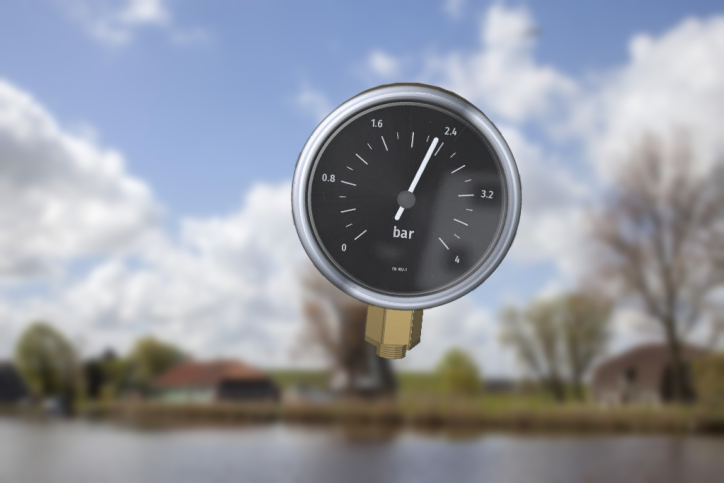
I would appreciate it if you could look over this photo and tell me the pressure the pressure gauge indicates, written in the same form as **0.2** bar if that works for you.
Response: **2.3** bar
